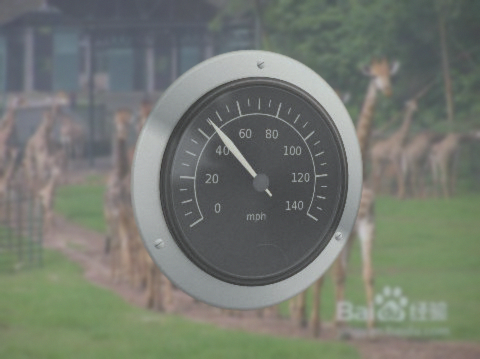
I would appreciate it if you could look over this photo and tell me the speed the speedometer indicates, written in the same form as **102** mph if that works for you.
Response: **45** mph
